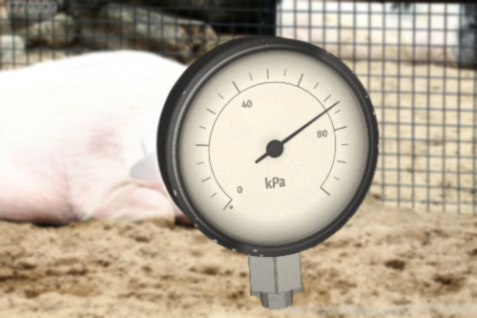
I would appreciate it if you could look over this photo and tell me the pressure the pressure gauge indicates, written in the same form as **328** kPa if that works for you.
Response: **72.5** kPa
